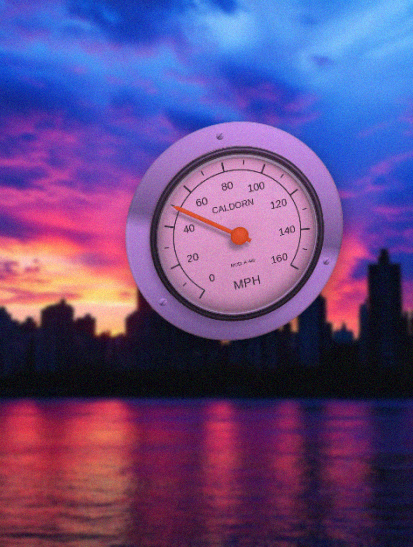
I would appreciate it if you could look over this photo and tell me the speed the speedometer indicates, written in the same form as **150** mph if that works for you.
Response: **50** mph
